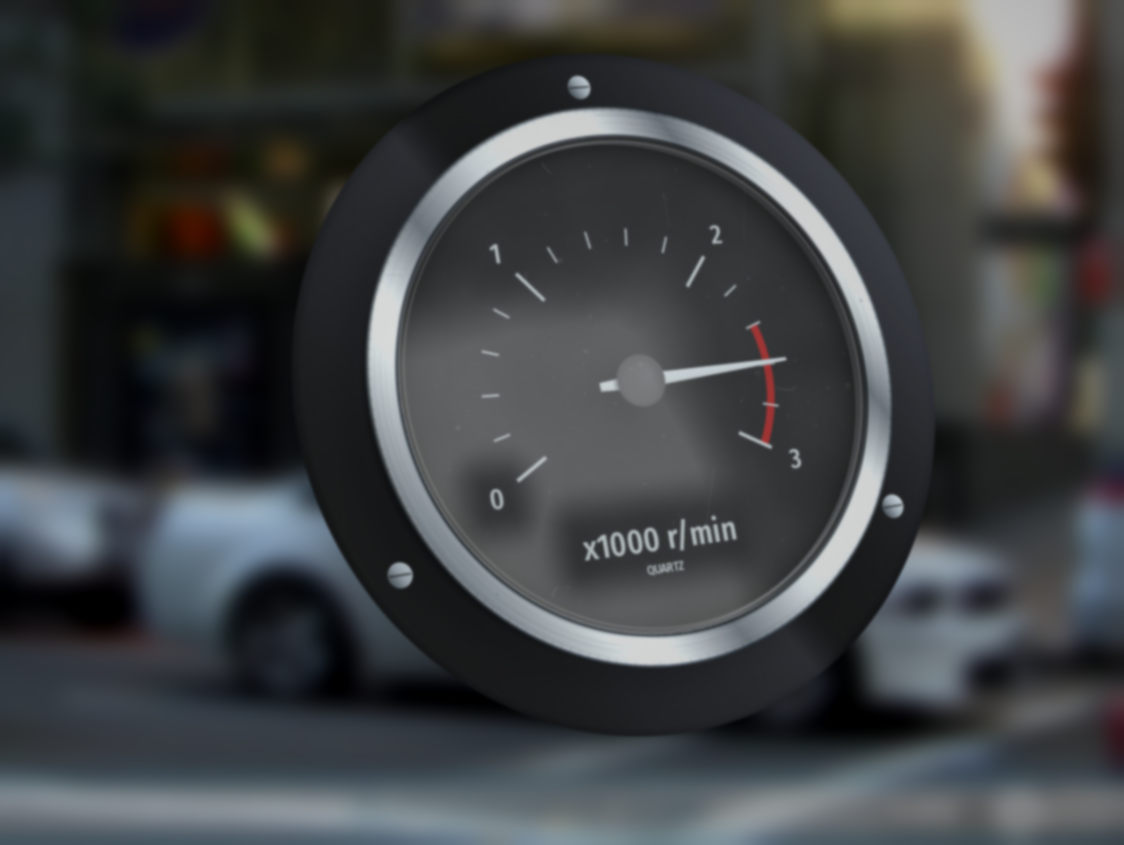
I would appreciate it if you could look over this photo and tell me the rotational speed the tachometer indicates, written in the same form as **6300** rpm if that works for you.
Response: **2600** rpm
